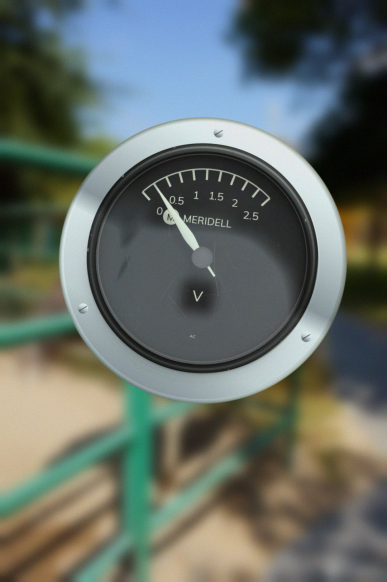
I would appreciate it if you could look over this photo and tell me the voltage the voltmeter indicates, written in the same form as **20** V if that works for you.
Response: **0.25** V
